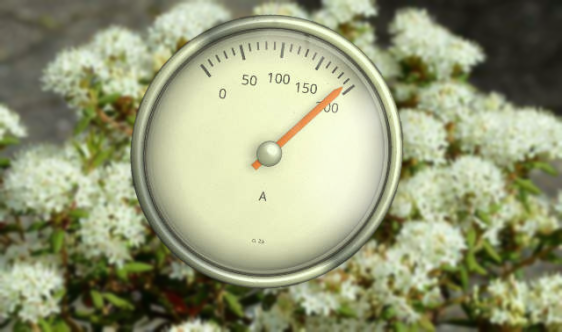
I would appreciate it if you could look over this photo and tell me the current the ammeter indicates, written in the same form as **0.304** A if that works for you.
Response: **190** A
